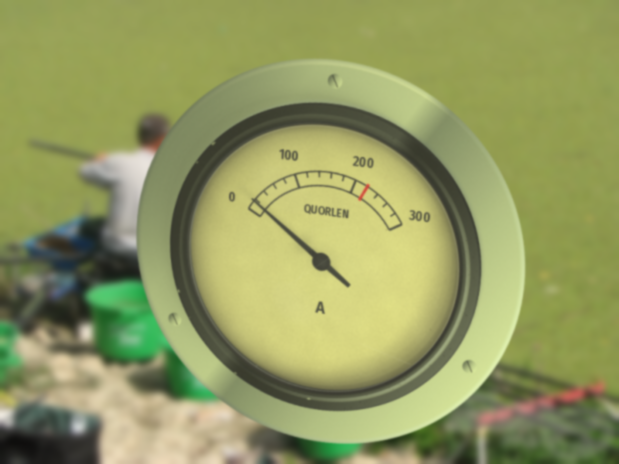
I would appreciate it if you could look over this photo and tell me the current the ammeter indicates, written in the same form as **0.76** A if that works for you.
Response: **20** A
